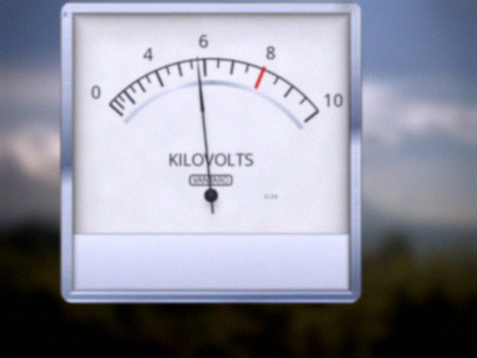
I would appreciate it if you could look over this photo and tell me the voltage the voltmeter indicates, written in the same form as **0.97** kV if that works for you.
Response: **5.75** kV
